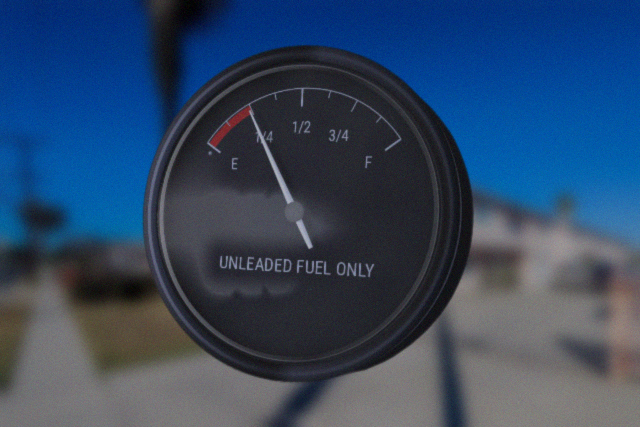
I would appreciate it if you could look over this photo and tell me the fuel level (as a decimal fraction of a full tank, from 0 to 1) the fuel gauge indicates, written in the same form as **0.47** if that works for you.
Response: **0.25**
